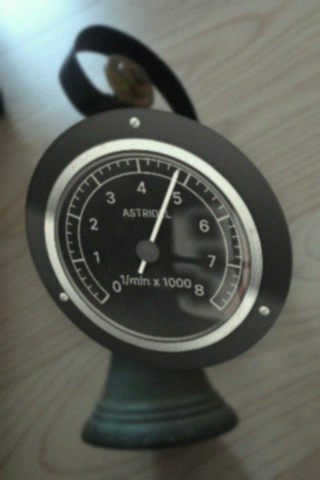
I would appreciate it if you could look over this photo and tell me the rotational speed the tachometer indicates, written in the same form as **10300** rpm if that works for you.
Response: **4800** rpm
